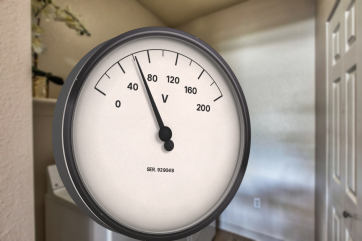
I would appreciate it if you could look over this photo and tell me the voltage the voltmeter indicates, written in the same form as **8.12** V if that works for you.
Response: **60** V
